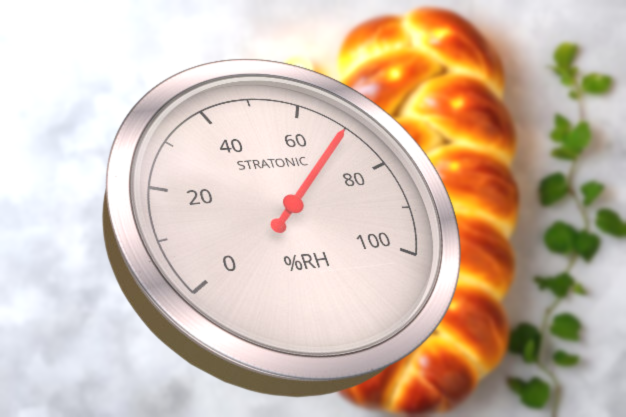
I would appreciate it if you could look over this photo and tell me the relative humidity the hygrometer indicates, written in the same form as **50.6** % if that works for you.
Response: **70** %
